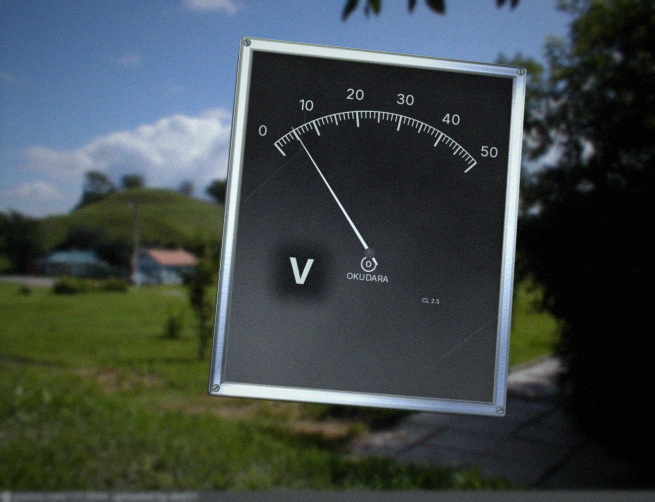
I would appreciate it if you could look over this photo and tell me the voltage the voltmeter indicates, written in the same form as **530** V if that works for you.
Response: **5** V
